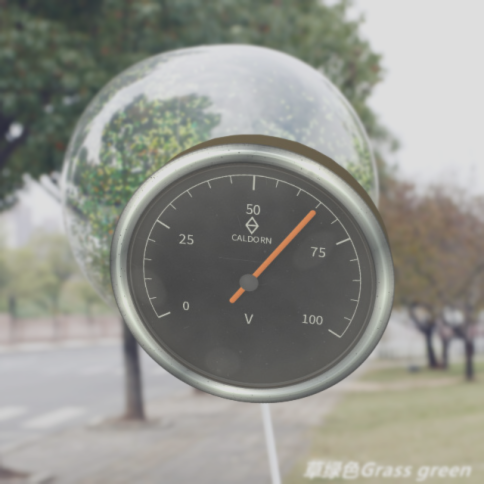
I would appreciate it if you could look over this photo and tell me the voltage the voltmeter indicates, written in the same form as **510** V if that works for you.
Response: **65** V
